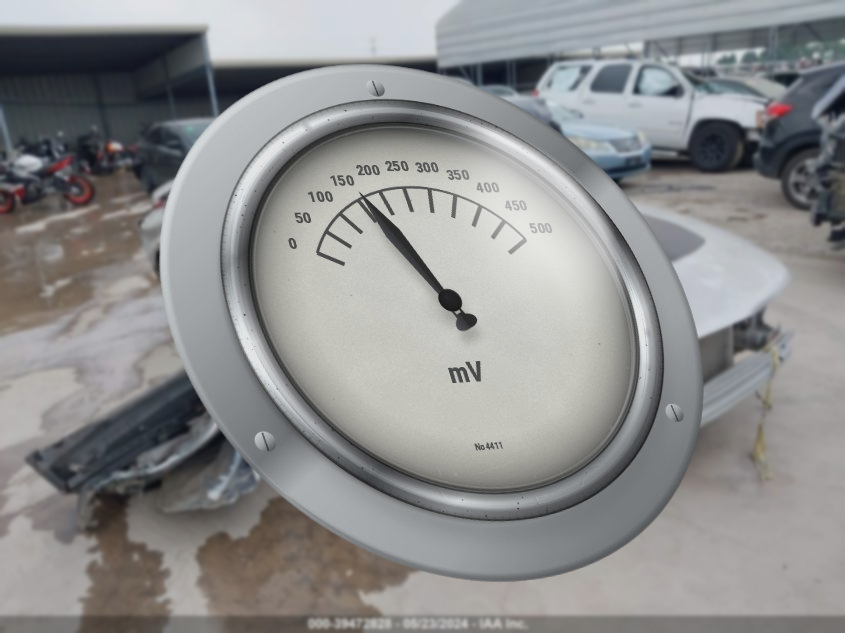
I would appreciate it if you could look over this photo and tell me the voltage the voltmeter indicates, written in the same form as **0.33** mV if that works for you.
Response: **150** mV
